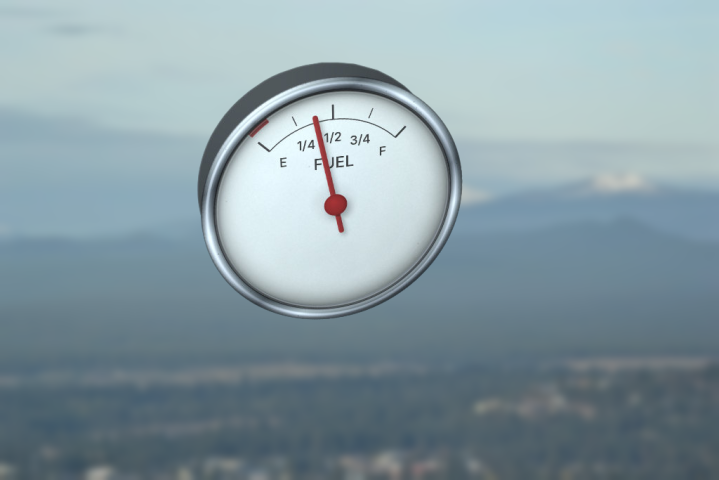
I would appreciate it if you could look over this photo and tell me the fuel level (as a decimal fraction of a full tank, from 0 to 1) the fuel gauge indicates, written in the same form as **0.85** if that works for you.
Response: **0.375**
